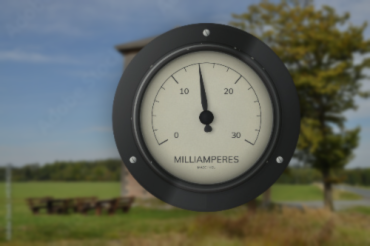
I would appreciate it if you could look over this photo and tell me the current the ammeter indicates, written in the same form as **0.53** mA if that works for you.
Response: **14** mA
